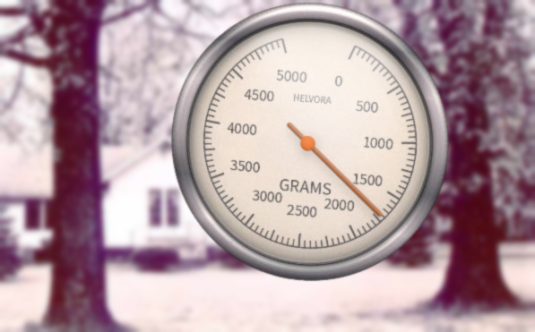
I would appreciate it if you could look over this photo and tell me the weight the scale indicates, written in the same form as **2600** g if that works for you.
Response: **1700** g
